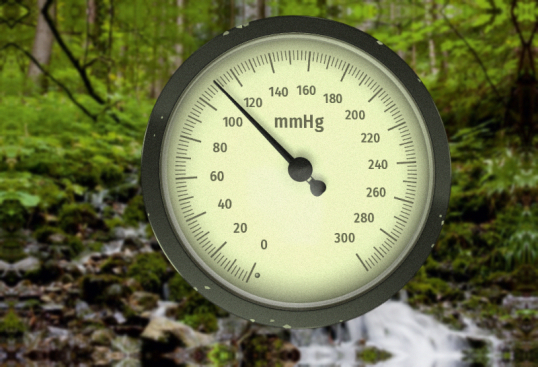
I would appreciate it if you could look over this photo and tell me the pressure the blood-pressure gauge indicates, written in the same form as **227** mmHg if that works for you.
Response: **110** mmHg
